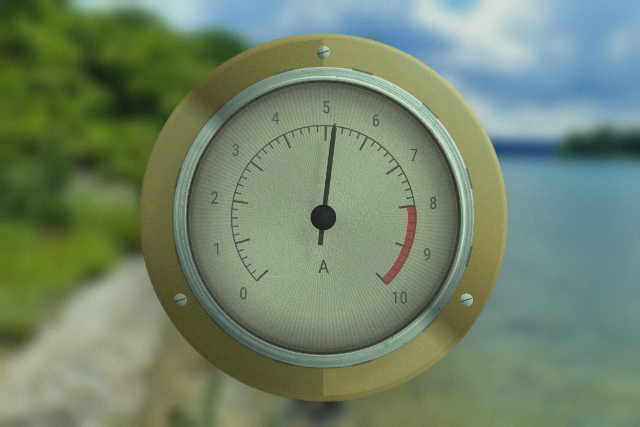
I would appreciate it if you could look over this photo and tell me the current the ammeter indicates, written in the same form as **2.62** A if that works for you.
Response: **5.2** A
